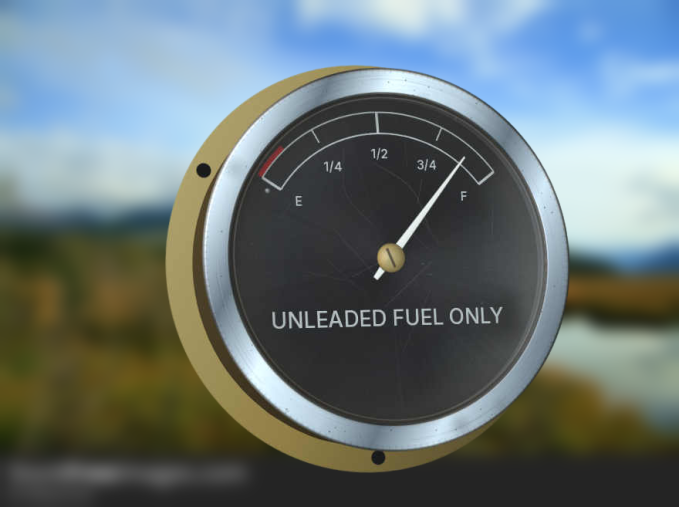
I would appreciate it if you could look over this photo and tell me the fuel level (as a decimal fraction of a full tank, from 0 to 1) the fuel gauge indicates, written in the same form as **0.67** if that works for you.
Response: **0.875**
